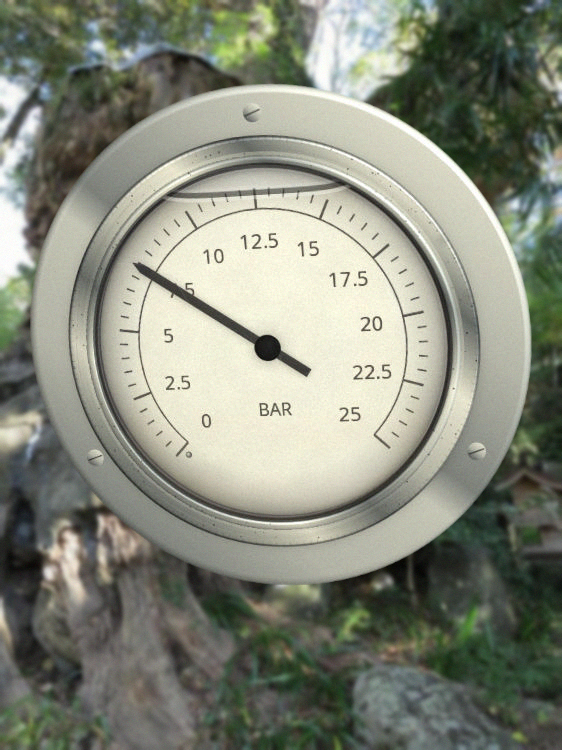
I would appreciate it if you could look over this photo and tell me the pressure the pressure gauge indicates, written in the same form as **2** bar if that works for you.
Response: **7.5** bar
